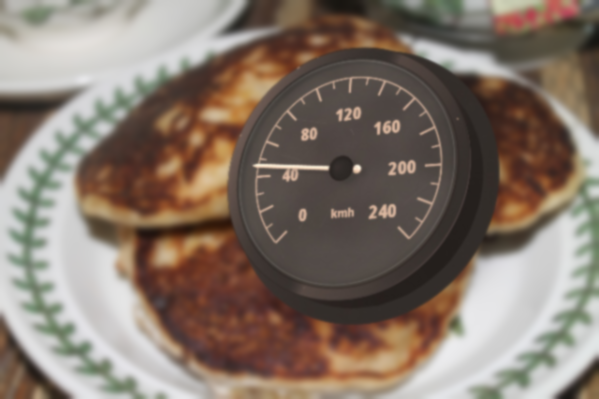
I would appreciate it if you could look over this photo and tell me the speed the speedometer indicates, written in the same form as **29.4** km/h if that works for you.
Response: **45** km/h
